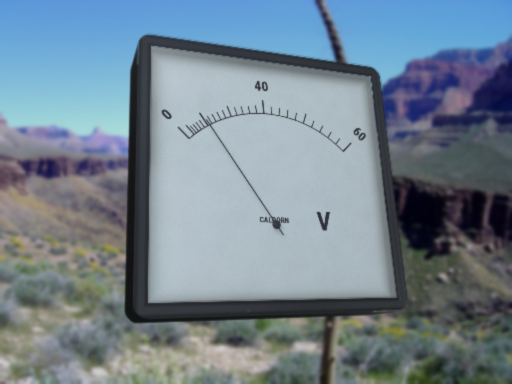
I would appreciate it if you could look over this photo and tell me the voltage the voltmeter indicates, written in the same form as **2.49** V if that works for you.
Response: **20** V
